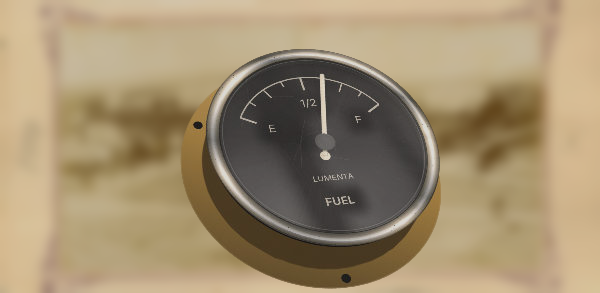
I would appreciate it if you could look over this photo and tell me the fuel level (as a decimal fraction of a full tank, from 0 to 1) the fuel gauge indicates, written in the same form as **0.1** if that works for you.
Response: **0.625**
